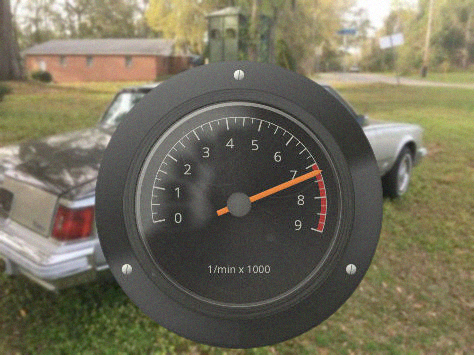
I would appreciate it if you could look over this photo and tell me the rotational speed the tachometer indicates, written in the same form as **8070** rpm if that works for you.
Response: **7250** rpm
